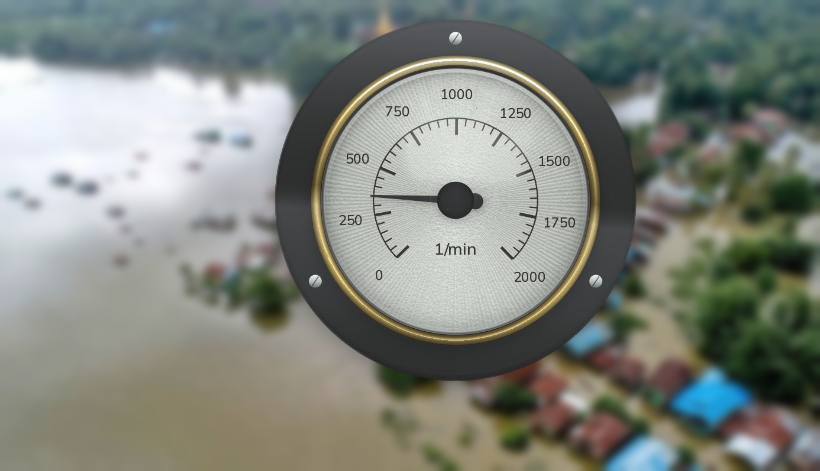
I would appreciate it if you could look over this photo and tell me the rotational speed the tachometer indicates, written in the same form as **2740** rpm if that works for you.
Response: **350** rpm
